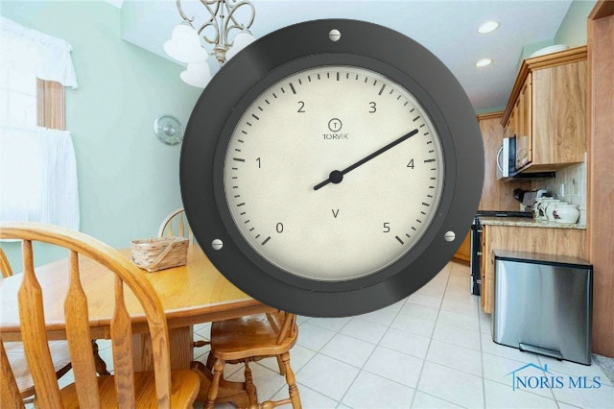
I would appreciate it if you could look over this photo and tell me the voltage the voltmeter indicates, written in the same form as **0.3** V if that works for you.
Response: **3.6** V
